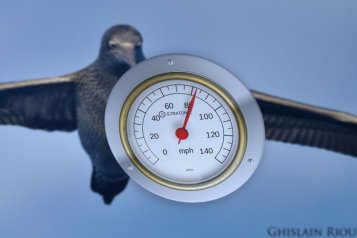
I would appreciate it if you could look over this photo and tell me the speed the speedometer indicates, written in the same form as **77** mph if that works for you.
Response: **82.5** mph
